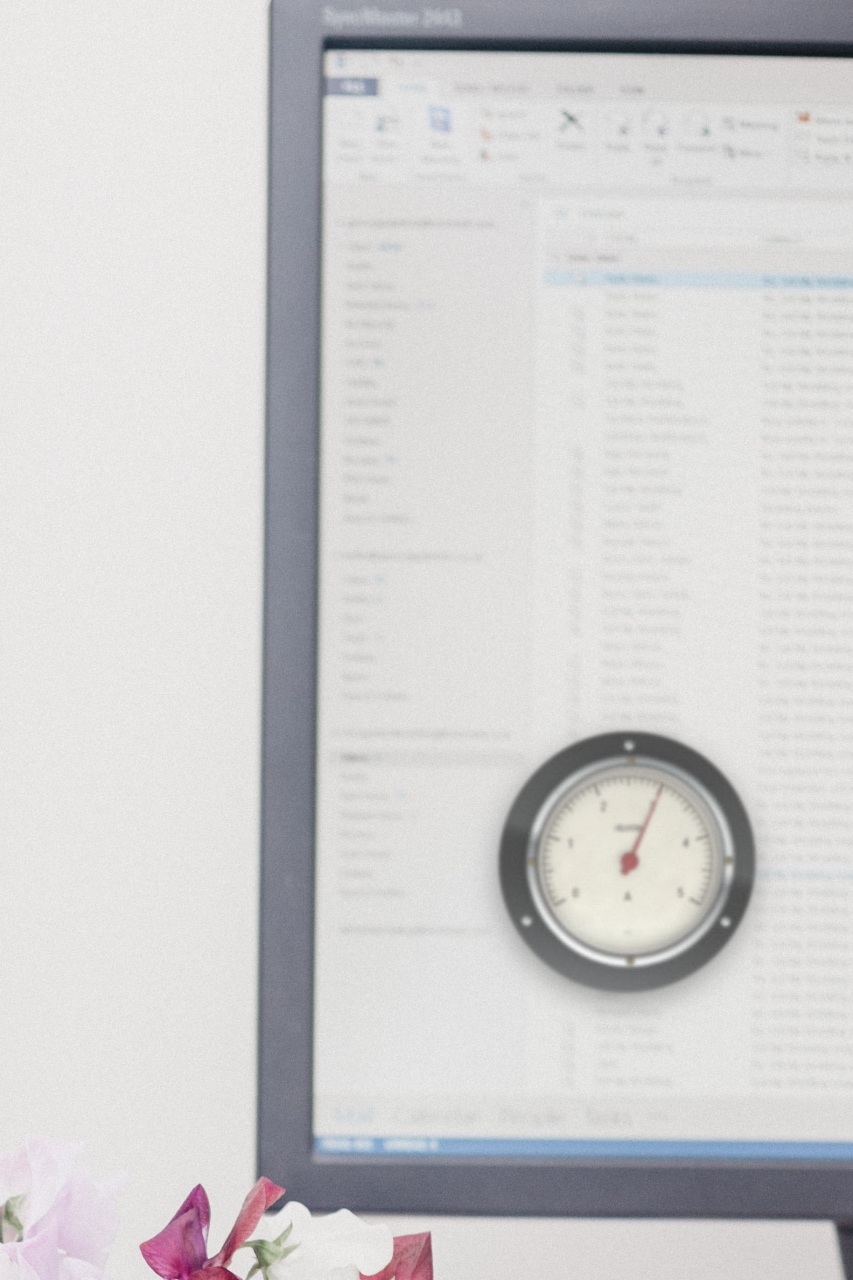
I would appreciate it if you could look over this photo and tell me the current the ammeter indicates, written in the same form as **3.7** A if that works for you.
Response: **3** A
